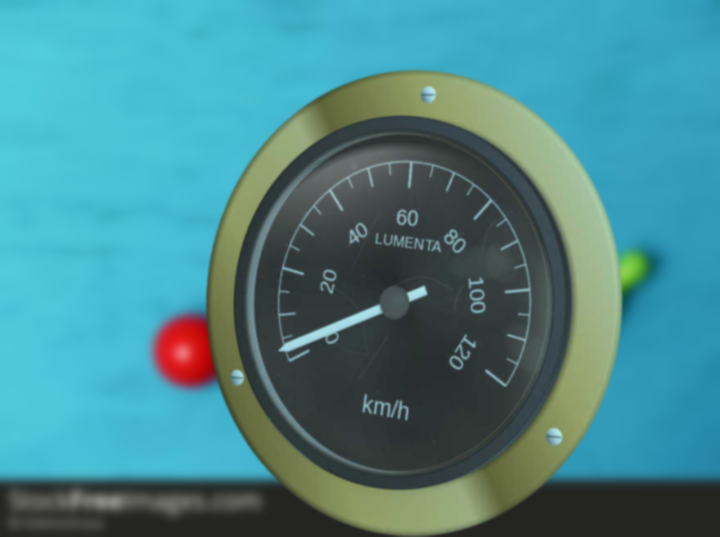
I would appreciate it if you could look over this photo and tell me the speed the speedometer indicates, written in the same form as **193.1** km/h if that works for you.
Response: **2.5** km/h
